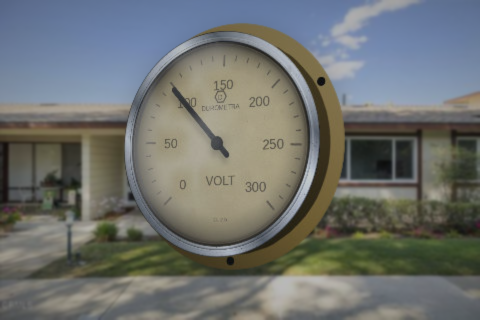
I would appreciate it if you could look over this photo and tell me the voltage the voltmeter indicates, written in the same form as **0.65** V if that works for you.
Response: **100** V
